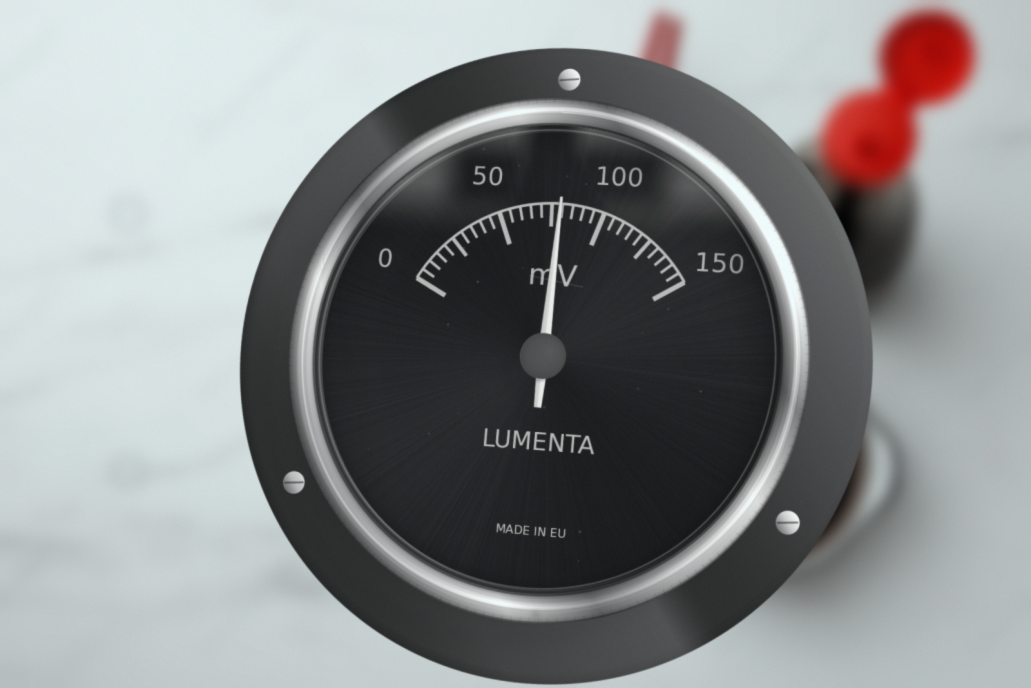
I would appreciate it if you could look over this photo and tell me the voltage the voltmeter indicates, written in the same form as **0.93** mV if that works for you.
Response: **80** mV
